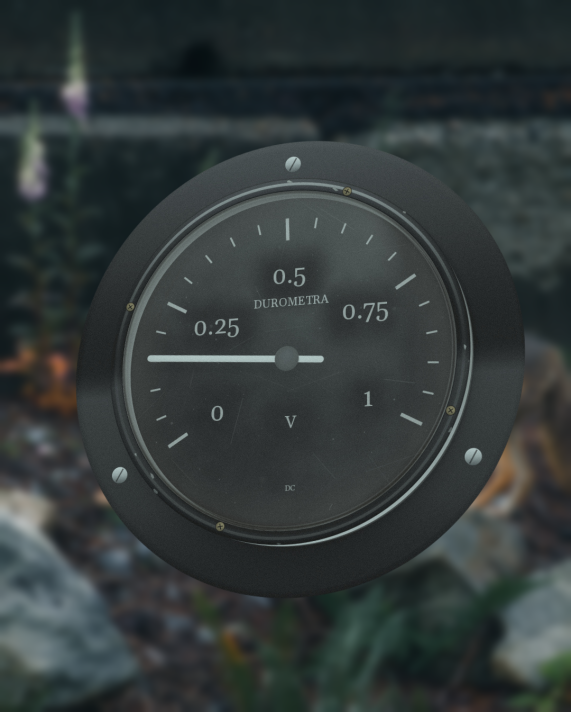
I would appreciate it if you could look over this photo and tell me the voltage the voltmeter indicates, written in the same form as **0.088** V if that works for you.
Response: **0.15** V
